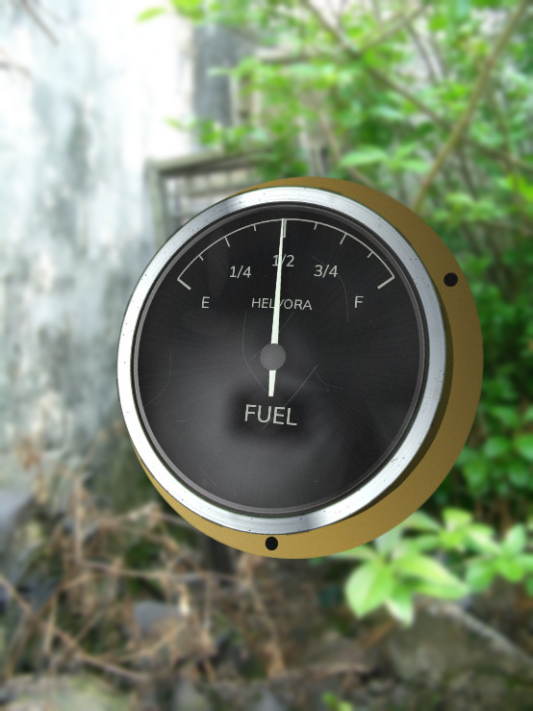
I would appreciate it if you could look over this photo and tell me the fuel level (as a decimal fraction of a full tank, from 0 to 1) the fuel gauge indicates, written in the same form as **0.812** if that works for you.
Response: **0.5**
